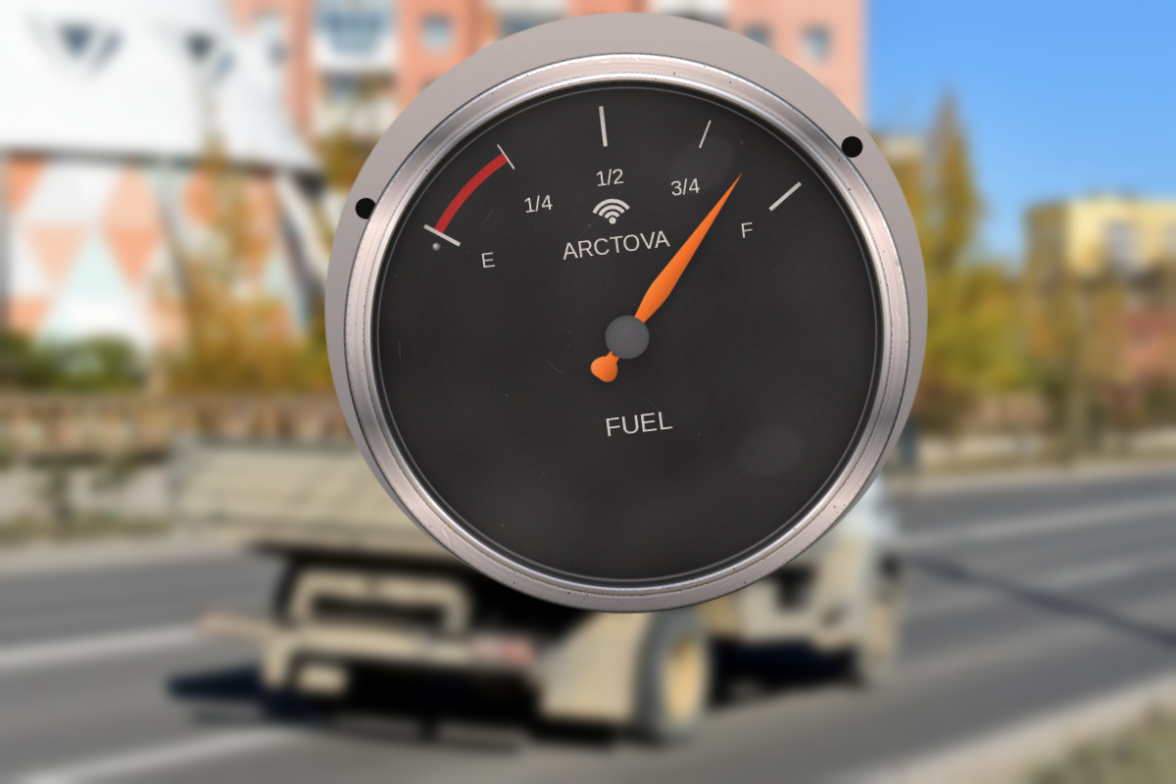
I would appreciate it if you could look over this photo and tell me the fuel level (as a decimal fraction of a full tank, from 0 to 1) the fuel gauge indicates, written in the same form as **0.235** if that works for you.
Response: **0.875**
